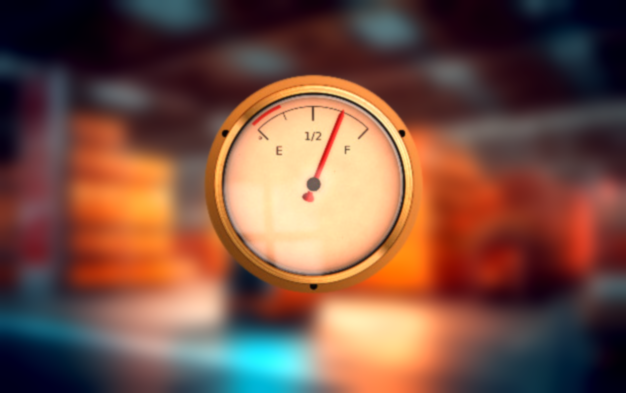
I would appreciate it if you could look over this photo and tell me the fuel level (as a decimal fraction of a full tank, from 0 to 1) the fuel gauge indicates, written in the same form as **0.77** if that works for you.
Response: **0.75**
